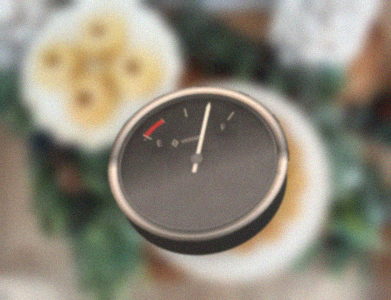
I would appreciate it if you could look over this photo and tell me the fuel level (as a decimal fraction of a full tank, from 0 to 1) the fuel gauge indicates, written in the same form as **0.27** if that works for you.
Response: **0.75**
